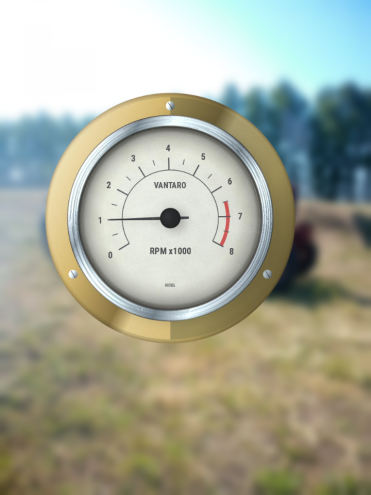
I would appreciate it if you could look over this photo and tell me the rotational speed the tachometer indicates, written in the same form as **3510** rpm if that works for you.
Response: **1000** rpm
